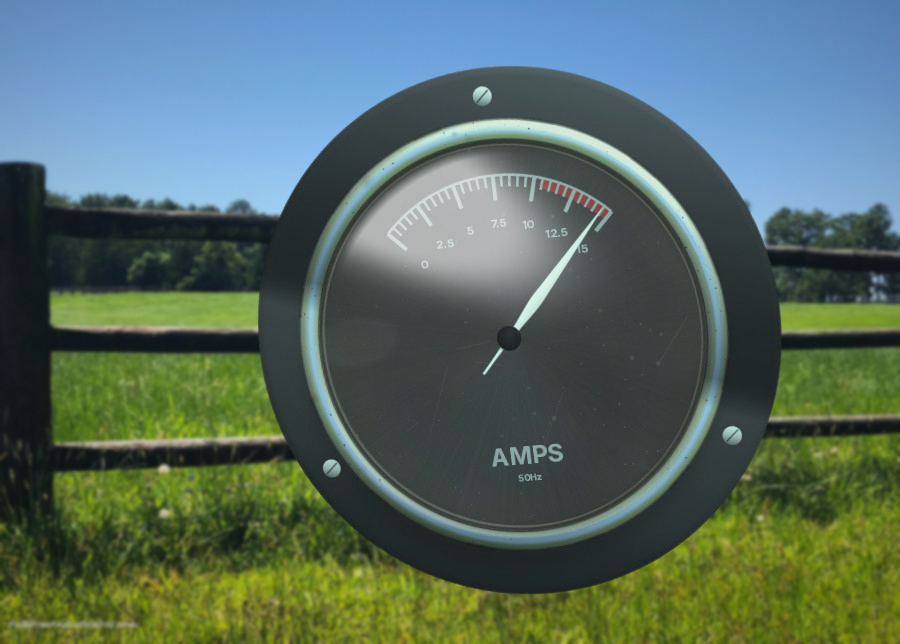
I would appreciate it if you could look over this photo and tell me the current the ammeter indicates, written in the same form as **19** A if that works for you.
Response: **14.5** A
